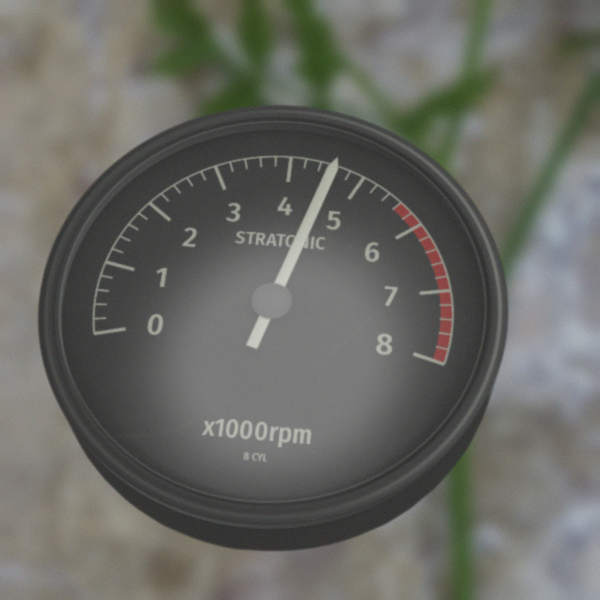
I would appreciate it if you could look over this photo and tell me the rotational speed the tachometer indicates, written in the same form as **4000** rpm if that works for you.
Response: **4600** rpm
